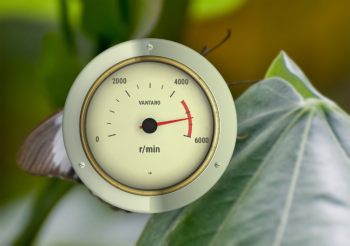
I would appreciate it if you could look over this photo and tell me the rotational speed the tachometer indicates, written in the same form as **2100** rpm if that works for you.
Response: **5250** rpm
